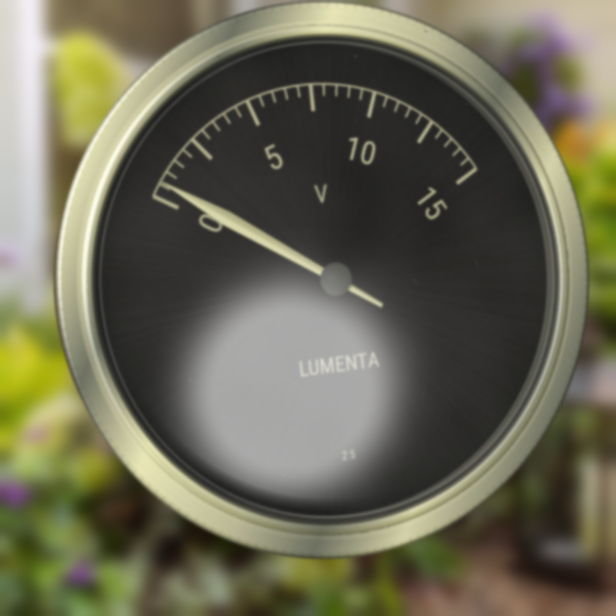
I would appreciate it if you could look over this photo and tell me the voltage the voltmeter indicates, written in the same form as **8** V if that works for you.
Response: **0.5** V
